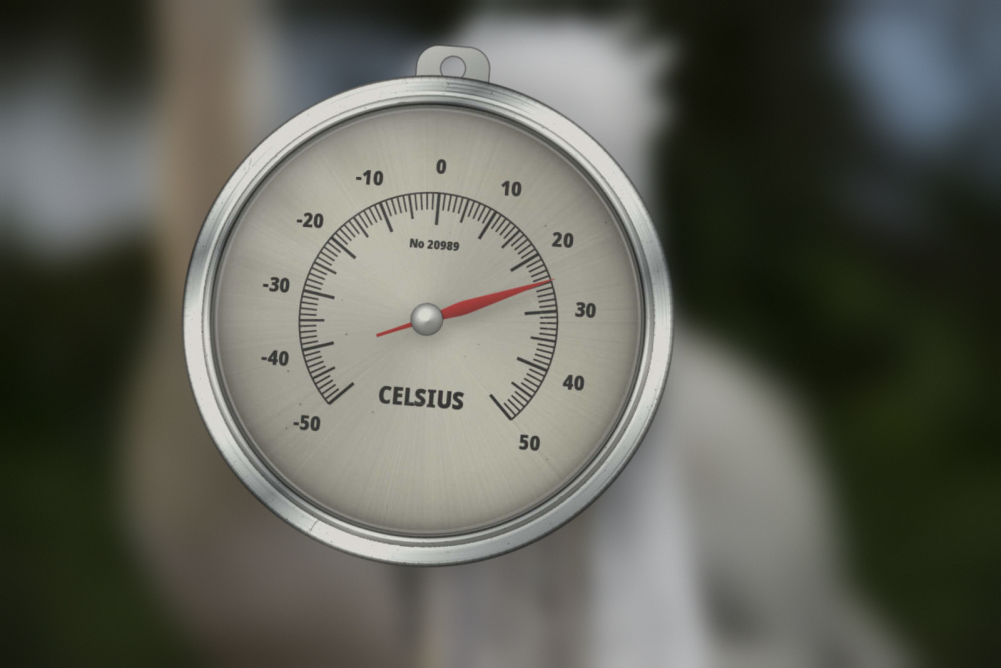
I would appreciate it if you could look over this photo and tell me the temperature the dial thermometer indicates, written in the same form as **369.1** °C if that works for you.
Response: **25** °C
